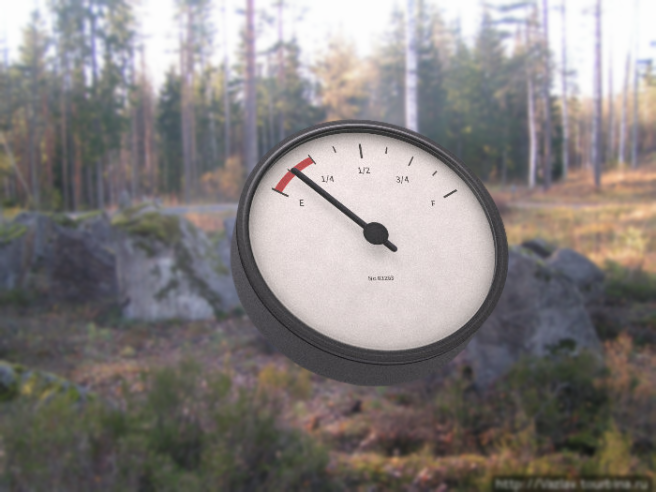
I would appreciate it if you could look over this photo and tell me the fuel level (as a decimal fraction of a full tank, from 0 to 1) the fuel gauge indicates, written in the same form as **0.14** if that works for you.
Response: **0.125**
